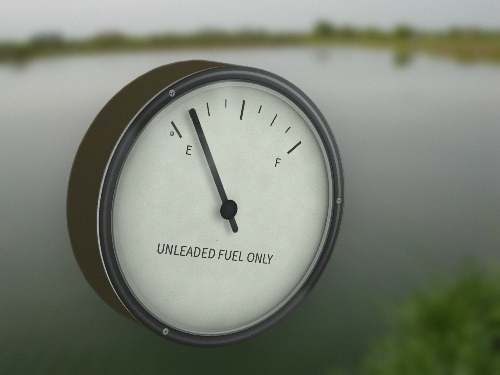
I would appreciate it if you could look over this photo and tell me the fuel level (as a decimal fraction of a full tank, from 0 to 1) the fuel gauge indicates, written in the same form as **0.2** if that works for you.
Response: **0.125**
